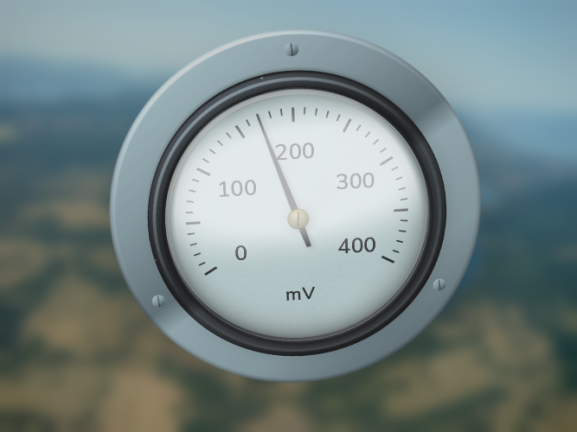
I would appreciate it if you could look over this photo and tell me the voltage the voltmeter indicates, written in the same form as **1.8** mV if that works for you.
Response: **170** mV
